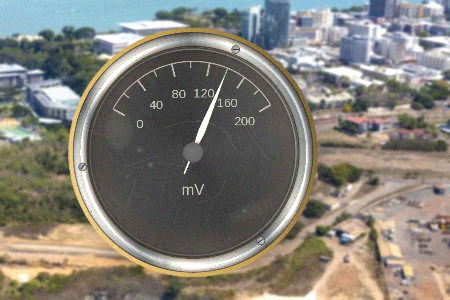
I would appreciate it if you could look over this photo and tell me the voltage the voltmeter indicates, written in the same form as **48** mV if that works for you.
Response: **140** mV
